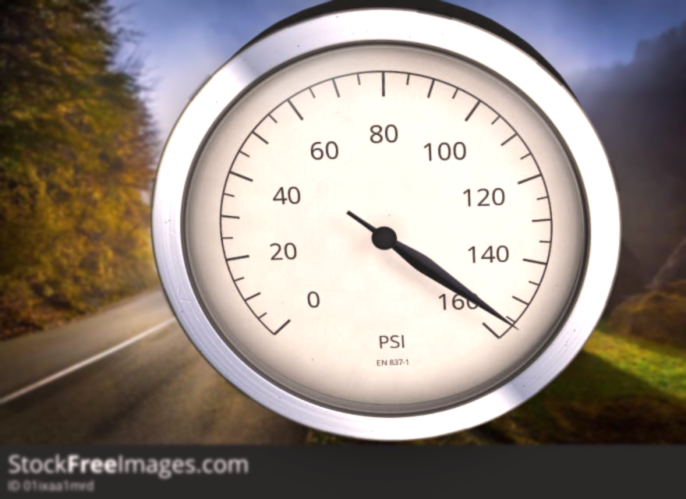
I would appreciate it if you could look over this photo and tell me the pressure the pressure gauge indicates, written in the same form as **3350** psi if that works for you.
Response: **155** psi
